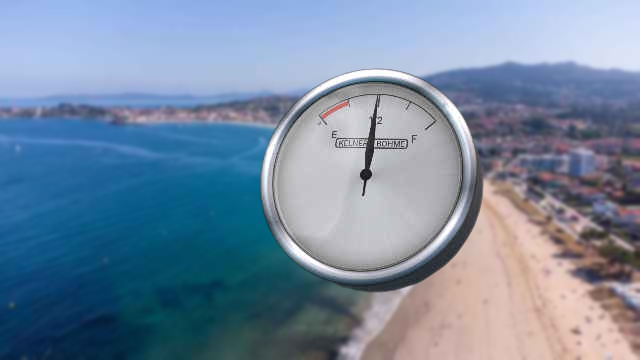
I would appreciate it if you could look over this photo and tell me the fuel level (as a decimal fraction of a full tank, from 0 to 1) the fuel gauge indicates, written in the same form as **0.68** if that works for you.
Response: **0.5**
